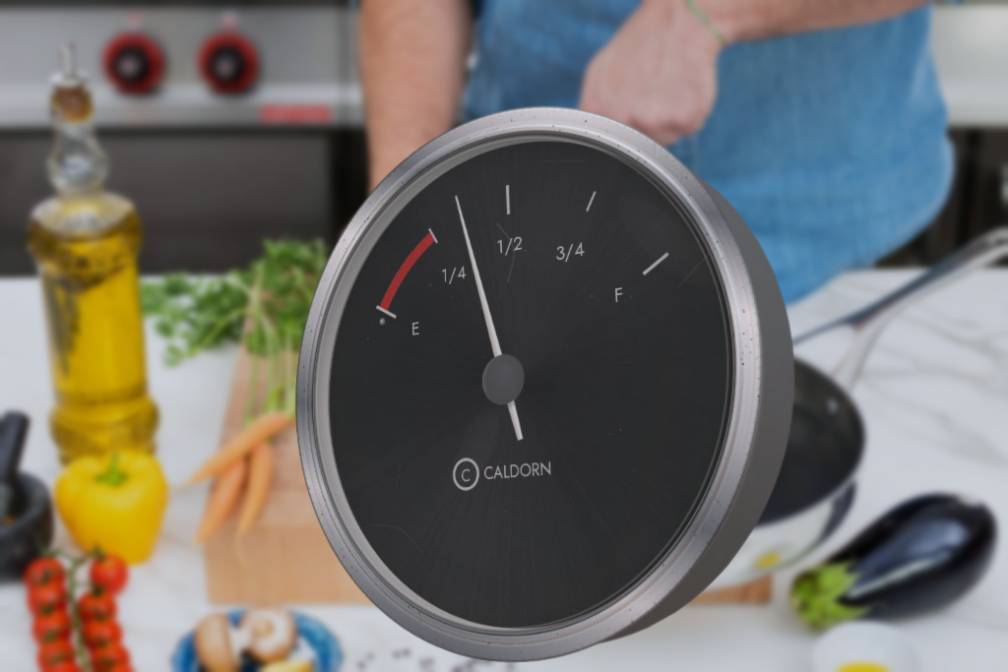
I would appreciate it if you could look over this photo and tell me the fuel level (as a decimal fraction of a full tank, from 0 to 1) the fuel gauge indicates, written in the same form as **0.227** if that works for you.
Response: **0.375**
